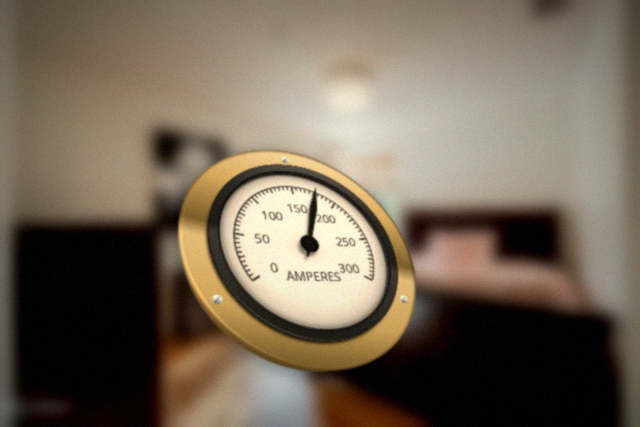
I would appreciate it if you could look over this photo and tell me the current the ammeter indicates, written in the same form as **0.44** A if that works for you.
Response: **175** A
